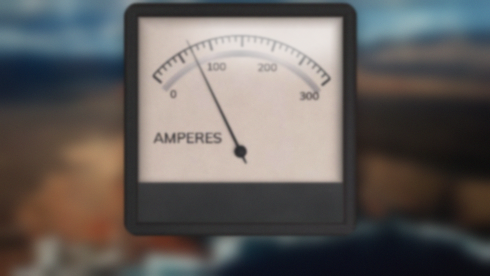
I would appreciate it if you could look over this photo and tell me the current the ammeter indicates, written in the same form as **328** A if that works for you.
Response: **70** A
